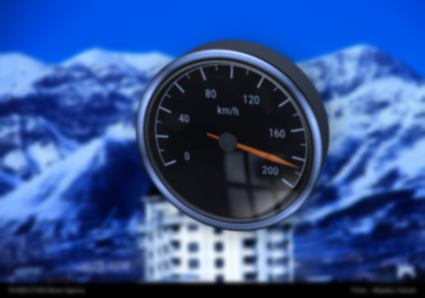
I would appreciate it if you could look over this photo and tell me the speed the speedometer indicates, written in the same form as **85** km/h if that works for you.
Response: **185** km/h
